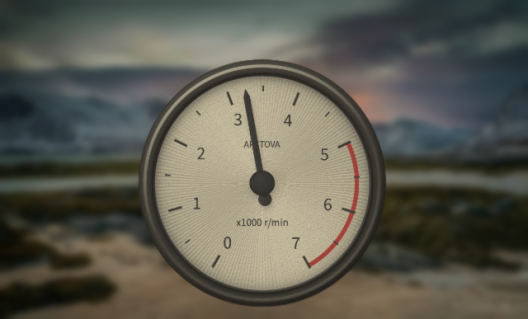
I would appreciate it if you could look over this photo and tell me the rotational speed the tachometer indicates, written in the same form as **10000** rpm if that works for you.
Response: **3250** rpm
